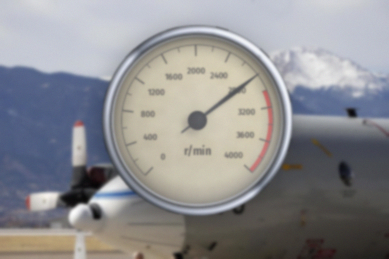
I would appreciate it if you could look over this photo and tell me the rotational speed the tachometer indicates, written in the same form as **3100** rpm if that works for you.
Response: **2800** rpm
